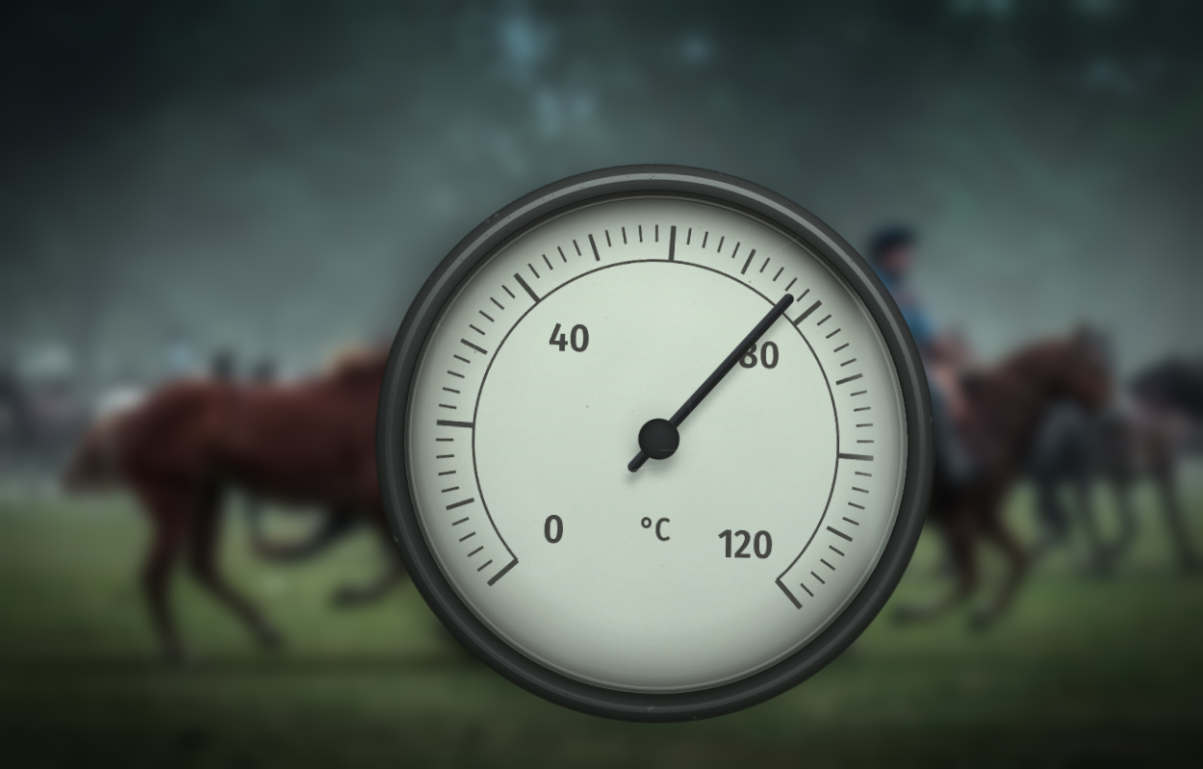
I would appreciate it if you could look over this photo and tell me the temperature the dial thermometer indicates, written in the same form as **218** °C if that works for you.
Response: **77** °C
